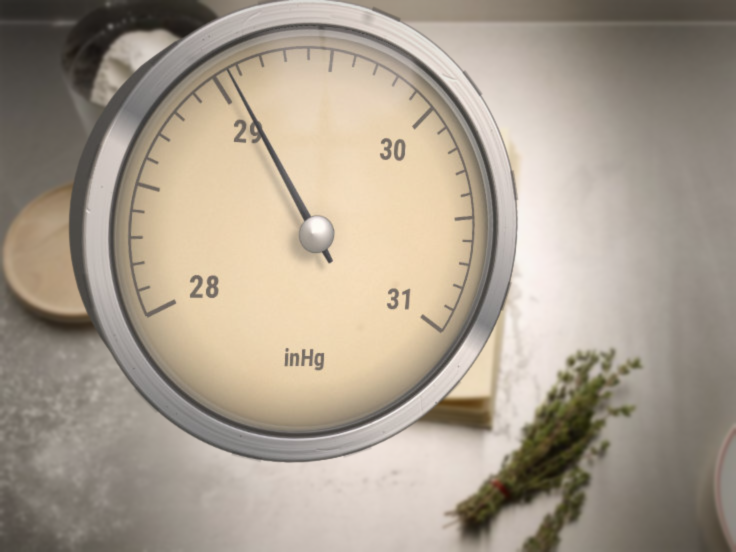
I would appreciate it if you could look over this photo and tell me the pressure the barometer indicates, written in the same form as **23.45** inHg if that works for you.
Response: **29.05** inHg
